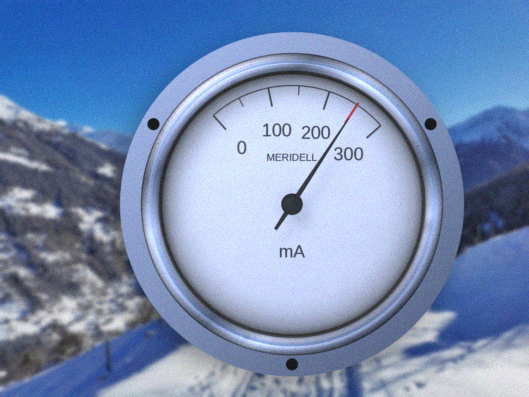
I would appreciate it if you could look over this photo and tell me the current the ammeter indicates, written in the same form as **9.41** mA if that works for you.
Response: **250** mA
